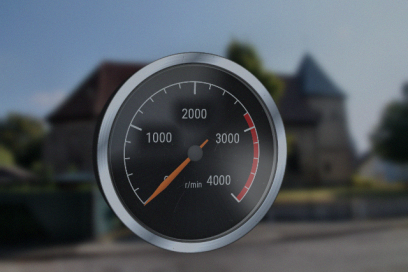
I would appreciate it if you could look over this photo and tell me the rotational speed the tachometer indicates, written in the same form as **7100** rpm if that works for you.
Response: **0** rpm
